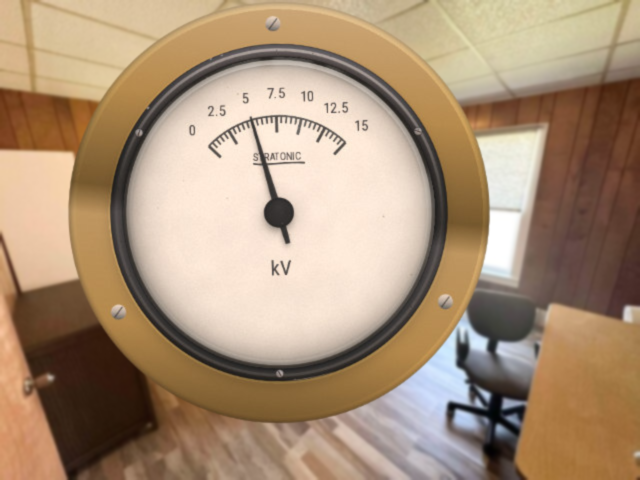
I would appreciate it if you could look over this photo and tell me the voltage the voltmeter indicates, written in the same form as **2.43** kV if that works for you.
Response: **5** kV
